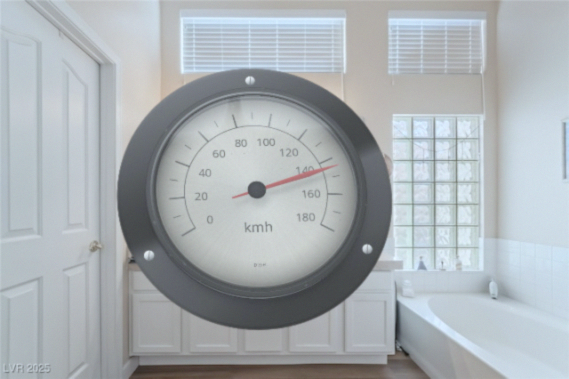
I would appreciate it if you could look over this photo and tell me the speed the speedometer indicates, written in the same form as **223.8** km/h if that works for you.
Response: **145** km/h
